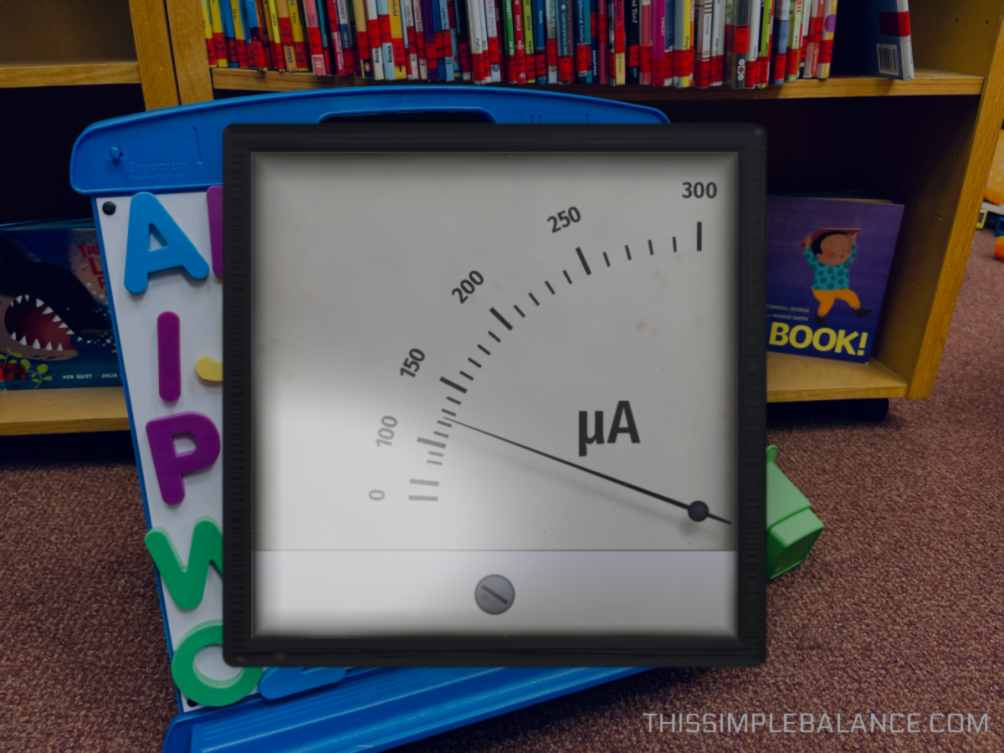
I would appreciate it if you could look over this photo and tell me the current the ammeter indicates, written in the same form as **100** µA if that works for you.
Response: **125** µA
